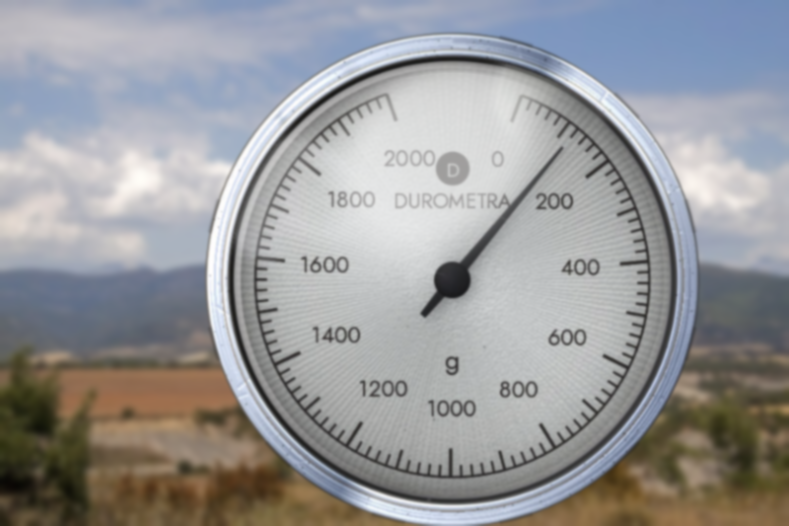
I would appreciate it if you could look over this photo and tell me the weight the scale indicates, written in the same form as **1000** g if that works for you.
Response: **120** g
